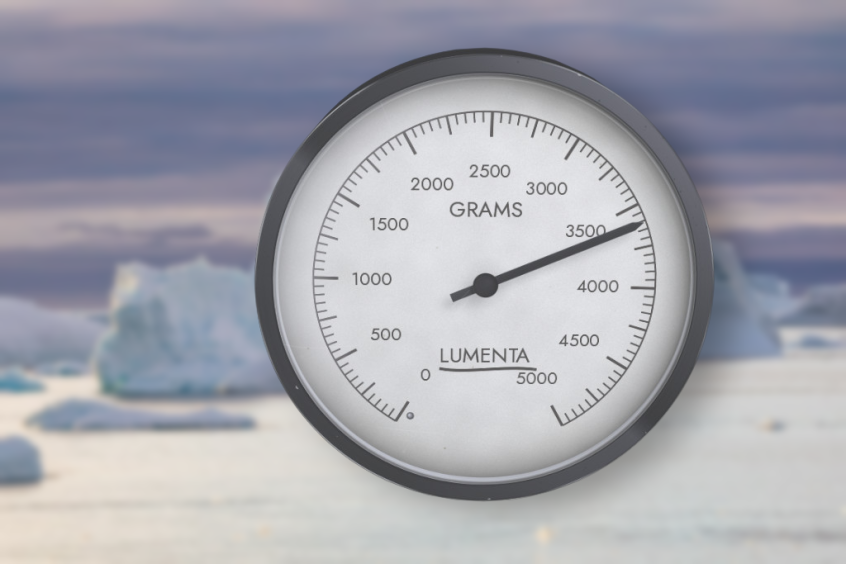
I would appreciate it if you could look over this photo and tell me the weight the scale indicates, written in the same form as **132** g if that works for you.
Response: **3600** g
